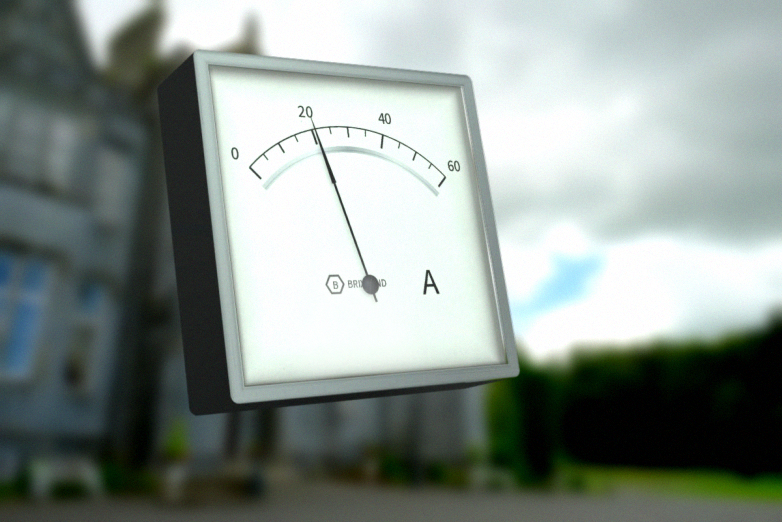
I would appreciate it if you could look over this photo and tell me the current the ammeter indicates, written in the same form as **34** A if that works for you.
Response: **20** A
